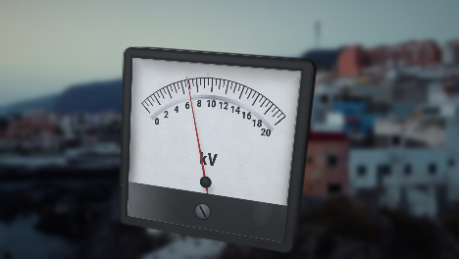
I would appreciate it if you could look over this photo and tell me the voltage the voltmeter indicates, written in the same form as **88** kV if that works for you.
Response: **7** kV
